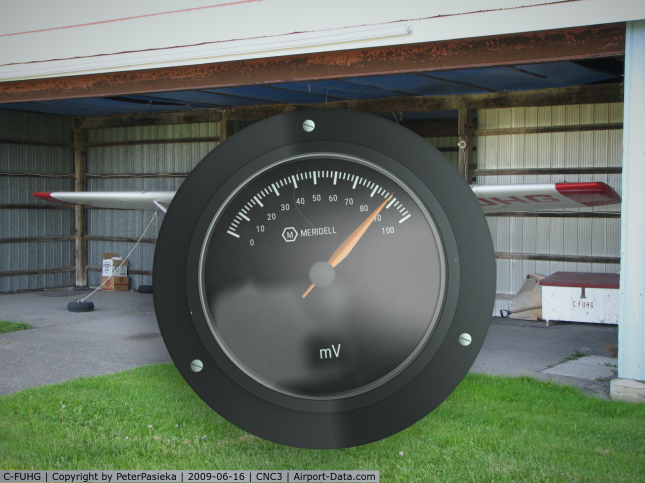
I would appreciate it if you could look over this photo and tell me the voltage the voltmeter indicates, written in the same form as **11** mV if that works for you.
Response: **88** mV
